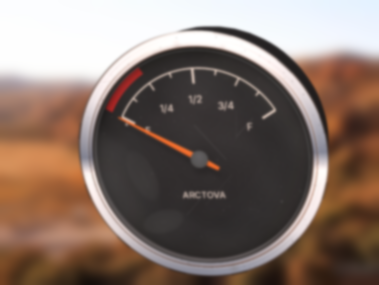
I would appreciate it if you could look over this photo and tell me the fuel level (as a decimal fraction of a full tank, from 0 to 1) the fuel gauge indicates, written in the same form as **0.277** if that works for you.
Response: **0**
